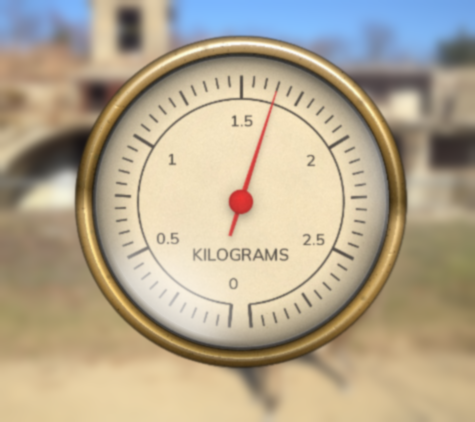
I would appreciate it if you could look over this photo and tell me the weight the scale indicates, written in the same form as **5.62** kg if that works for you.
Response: **1.65** kg
